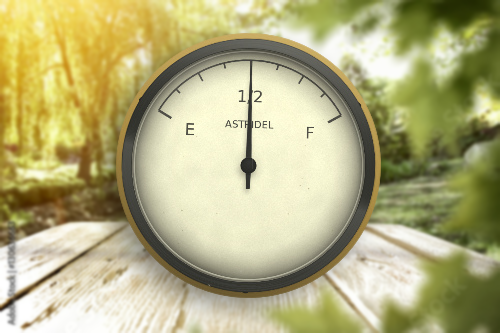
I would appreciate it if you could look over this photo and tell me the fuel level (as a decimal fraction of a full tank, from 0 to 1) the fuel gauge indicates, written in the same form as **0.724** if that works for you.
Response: **0.5**
